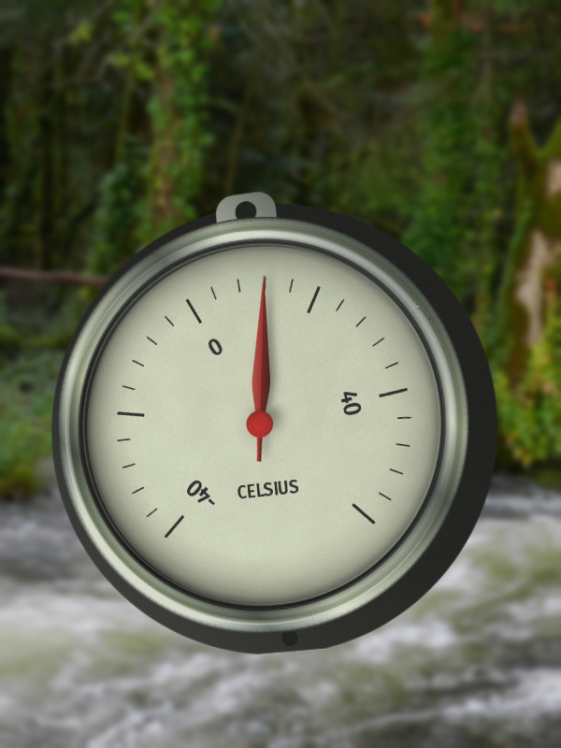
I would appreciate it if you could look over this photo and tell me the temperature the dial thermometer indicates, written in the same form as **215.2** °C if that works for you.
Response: **12** °C
